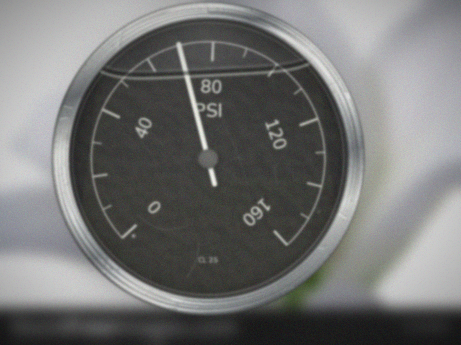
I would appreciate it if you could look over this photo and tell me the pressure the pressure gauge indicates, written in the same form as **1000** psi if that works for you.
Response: **70** psi
